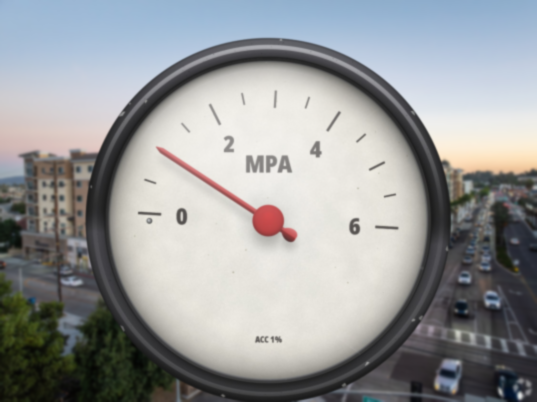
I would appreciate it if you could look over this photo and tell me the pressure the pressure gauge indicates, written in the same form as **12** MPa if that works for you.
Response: **1** MPa
